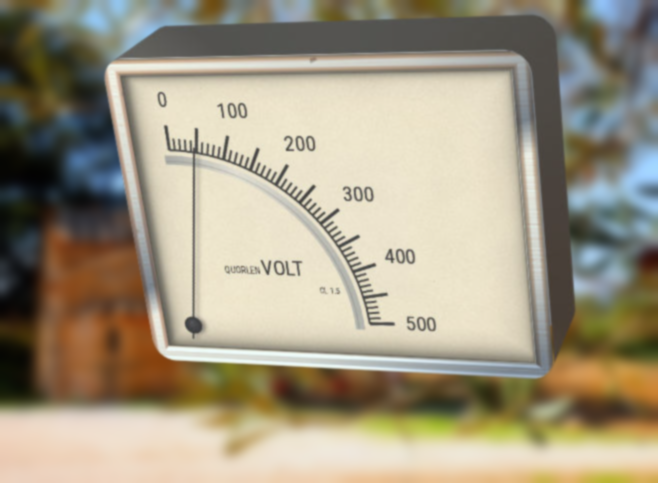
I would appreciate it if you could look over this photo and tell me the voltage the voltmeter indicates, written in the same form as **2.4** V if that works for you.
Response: **50** V
